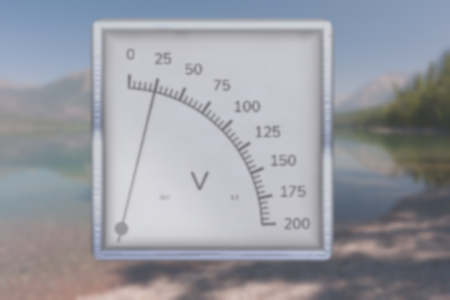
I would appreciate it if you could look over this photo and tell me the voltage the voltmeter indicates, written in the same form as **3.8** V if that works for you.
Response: **25** V
